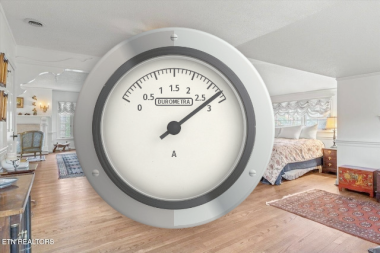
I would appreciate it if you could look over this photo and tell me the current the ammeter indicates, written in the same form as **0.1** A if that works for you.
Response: **2.8** A
